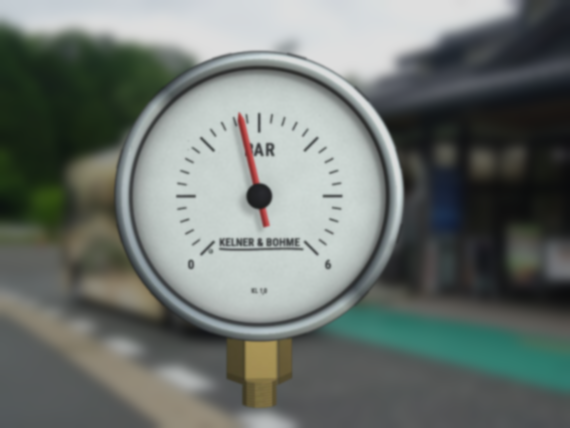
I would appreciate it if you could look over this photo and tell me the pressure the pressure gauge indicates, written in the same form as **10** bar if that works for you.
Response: **2.7** bar
